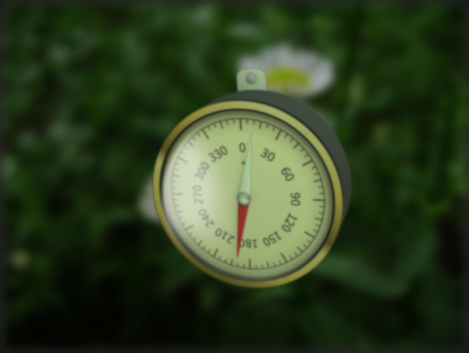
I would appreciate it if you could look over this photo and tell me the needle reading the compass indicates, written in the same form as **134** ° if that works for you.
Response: **190** °
